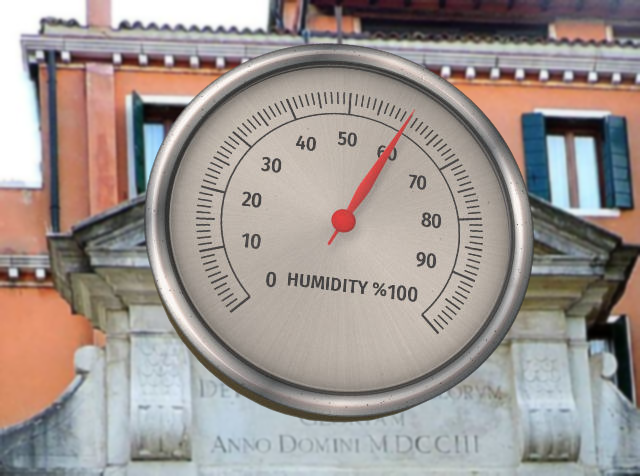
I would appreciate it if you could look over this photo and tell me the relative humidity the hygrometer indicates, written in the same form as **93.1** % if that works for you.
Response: **60** %
